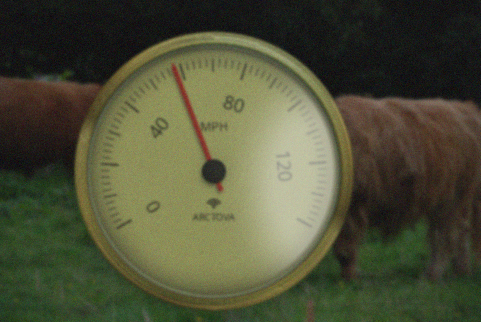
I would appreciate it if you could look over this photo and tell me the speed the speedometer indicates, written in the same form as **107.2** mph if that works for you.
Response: **58** mph
